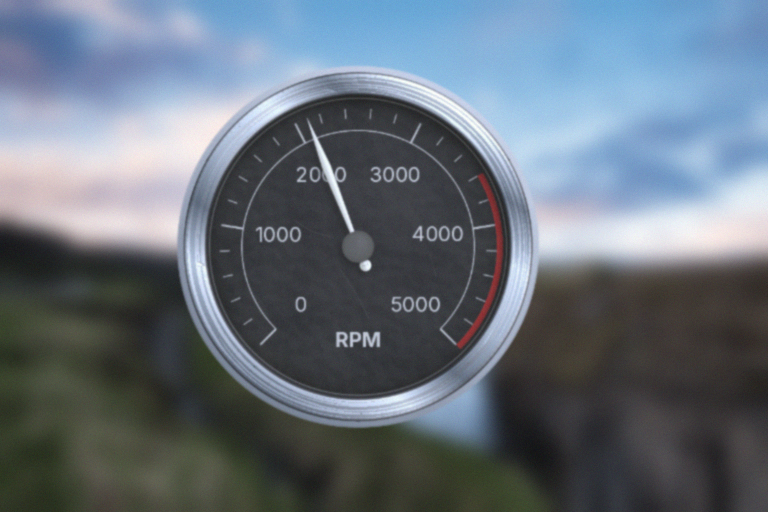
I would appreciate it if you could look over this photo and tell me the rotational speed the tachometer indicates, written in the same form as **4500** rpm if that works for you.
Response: **2100** rpm
